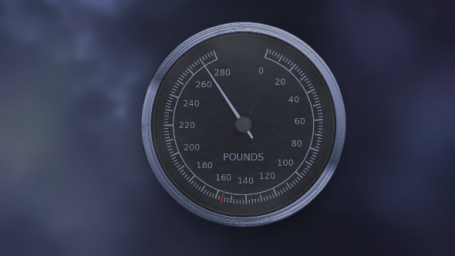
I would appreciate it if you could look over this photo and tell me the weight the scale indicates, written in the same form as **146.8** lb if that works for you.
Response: **270** lb
